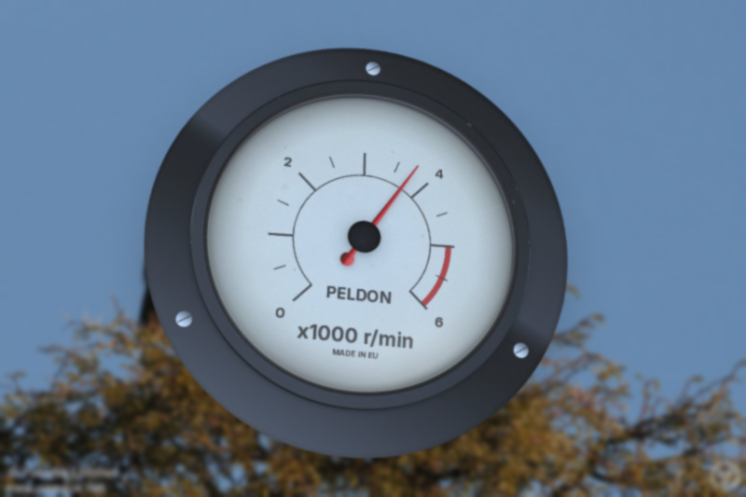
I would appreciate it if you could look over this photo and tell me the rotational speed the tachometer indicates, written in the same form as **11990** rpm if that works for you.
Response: **3750** rpm
